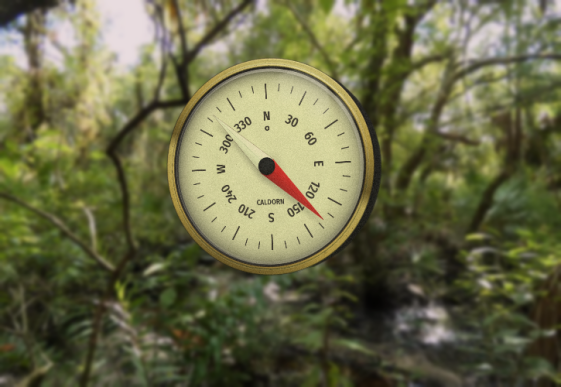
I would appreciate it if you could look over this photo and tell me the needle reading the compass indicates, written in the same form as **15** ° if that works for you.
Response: **135** °
